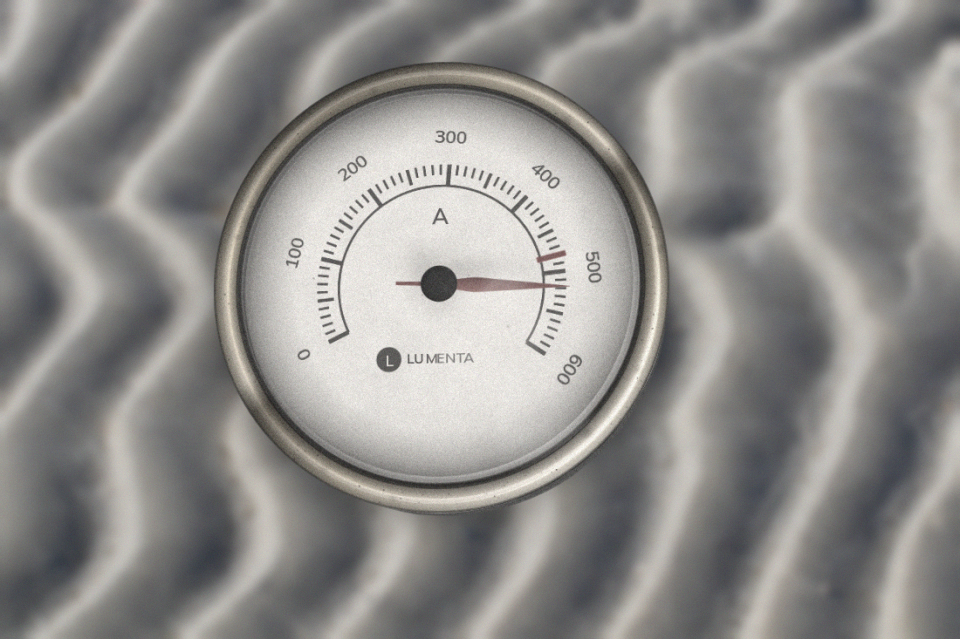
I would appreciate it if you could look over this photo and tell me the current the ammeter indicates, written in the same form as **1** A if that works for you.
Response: **520** A
